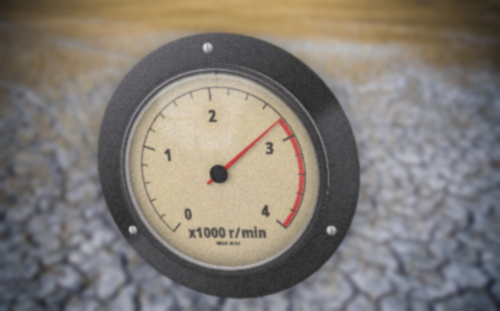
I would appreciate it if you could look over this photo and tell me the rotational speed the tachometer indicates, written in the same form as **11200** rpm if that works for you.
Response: **2800** rpm
